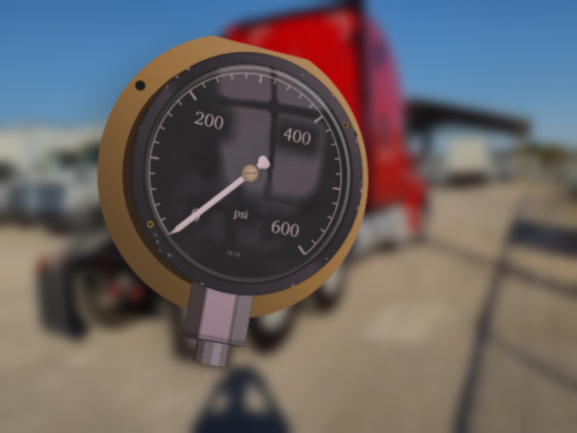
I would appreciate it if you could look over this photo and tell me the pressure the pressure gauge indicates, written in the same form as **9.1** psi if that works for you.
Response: **0** psi
